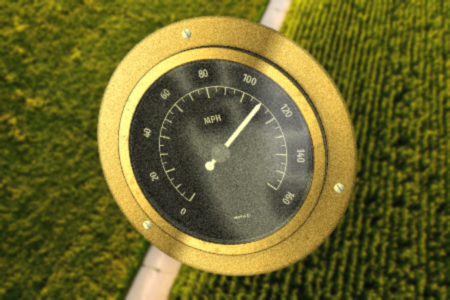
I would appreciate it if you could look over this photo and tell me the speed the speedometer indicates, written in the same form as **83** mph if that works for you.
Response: **110** mph
